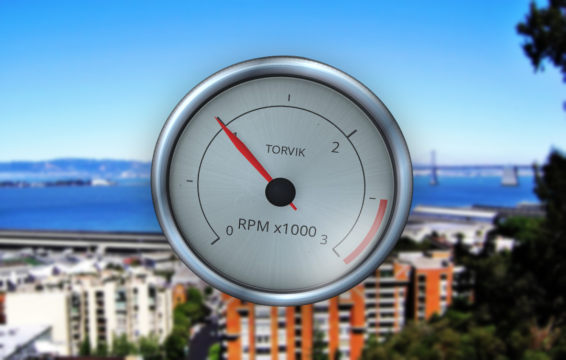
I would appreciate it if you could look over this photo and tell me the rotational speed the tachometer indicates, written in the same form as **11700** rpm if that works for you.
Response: **1000** rpm
